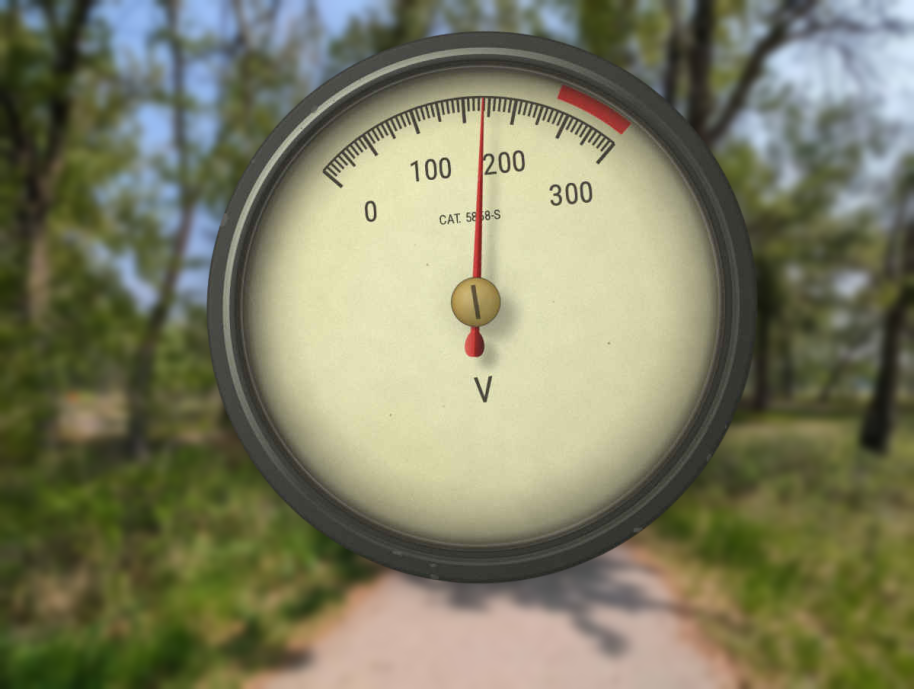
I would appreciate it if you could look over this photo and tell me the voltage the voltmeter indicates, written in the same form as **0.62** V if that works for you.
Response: **170** V
